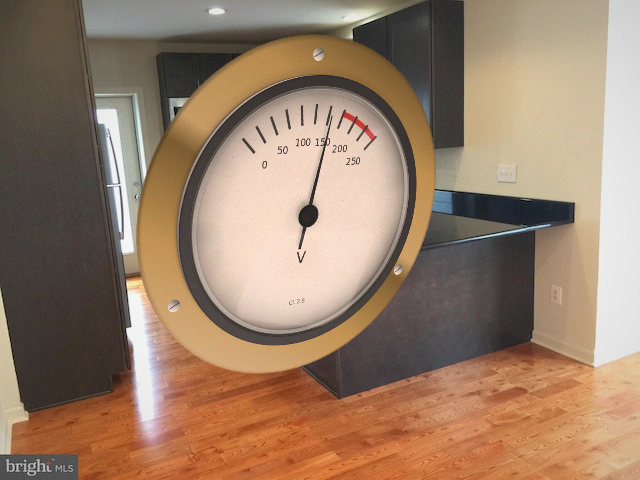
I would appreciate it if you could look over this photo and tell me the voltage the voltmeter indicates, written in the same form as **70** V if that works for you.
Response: **150** V
